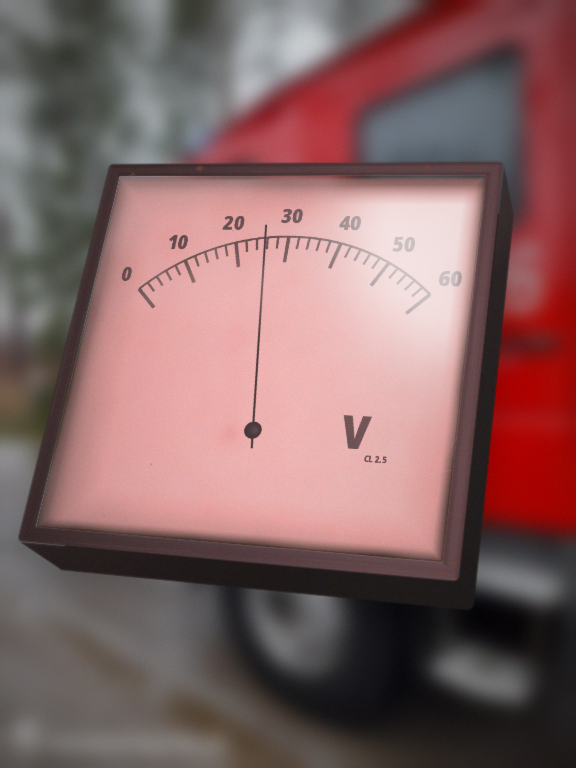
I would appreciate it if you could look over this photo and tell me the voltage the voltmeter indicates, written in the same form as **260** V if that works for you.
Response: **26** V
